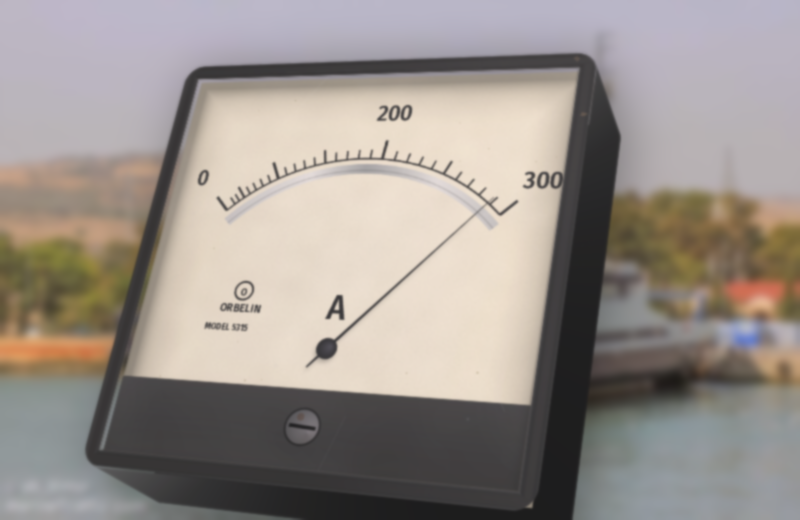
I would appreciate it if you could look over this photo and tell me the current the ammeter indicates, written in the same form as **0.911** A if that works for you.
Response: **290** A
